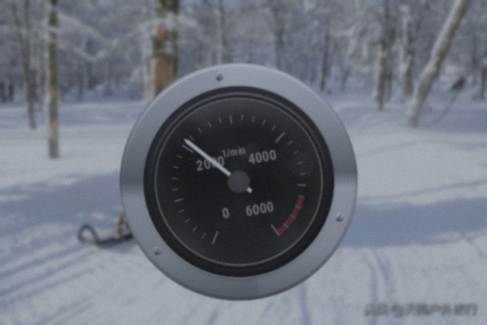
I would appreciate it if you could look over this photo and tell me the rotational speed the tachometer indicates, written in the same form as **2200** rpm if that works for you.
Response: **2100** rpm
